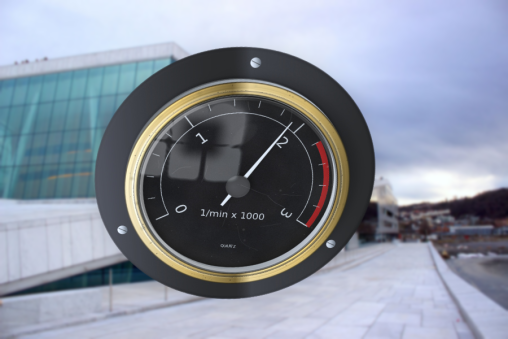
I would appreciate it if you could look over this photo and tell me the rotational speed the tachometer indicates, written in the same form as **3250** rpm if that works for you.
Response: **1900** rpm
